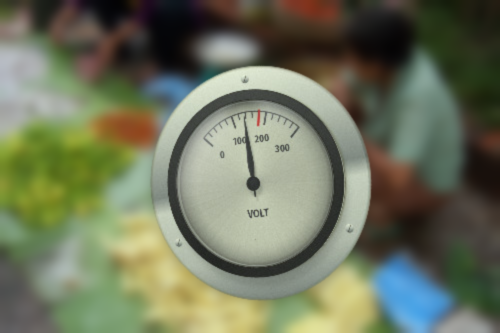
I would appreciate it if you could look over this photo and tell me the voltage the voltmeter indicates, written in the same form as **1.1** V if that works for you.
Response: **140** V
